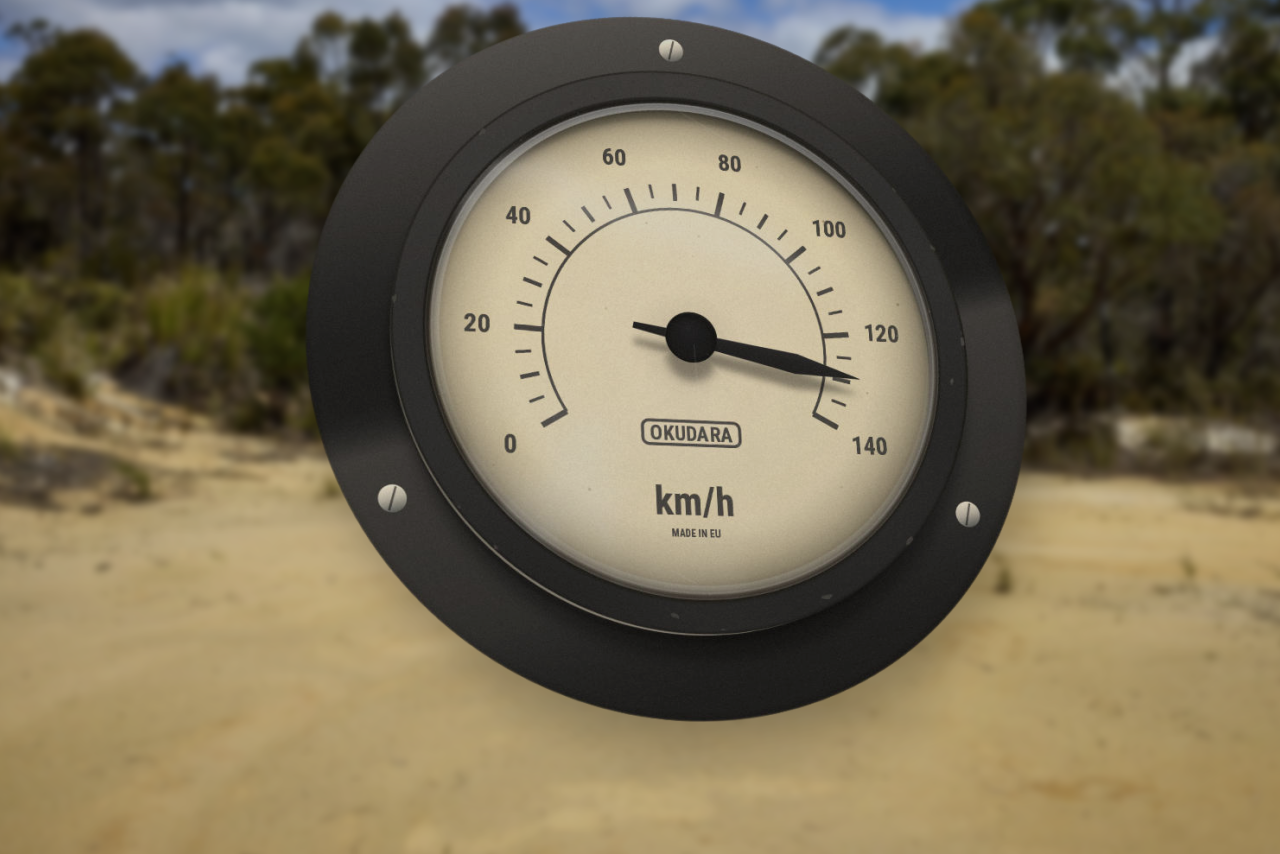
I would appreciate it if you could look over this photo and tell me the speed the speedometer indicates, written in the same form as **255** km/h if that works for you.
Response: **130** km/h
